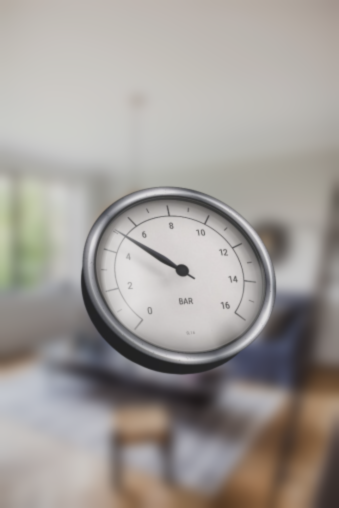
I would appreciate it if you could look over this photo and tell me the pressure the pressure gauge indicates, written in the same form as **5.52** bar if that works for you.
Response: **5** bar
